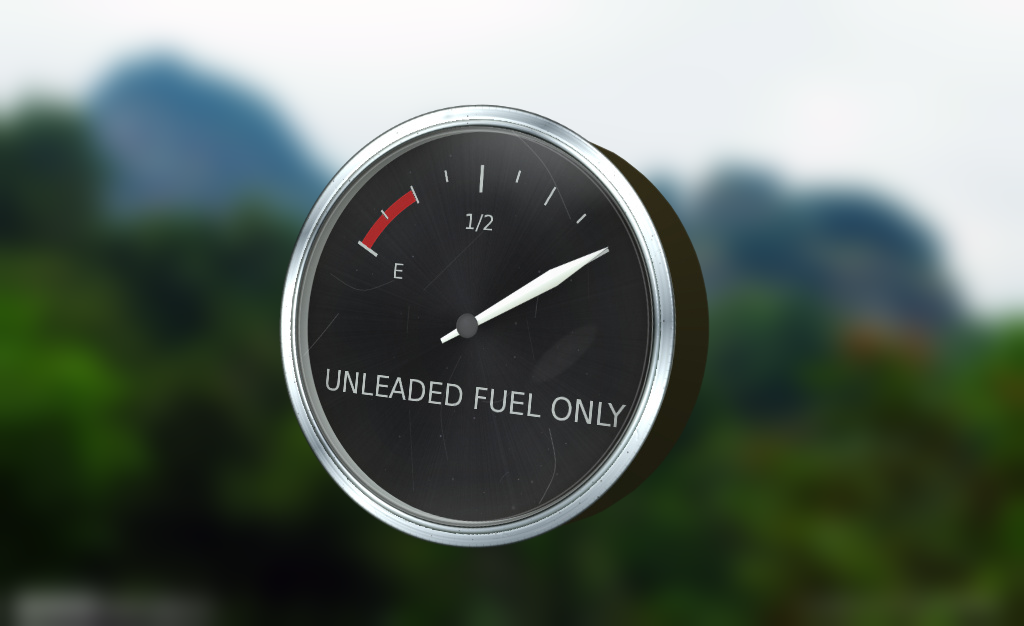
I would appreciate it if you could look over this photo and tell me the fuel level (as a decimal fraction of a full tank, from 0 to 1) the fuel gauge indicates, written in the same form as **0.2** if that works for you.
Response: **1**
